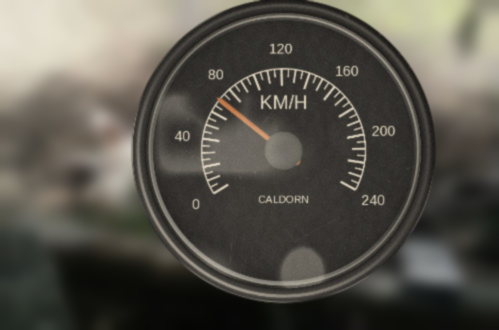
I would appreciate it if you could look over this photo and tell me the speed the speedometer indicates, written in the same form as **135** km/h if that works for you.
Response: **70** km/h
